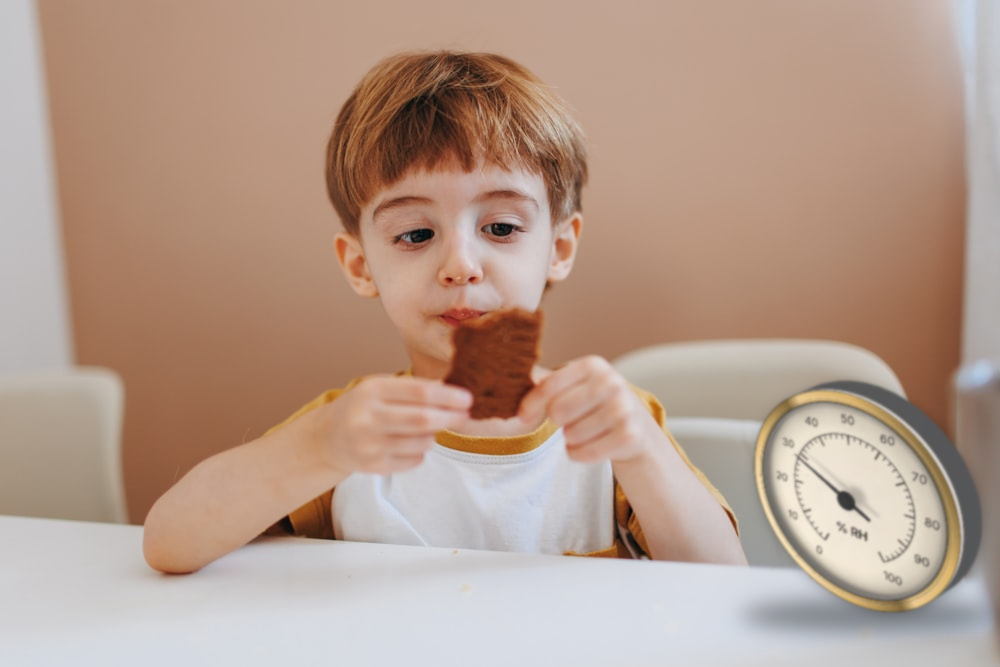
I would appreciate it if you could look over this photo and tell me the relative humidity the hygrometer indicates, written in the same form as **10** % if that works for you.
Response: **30** %
